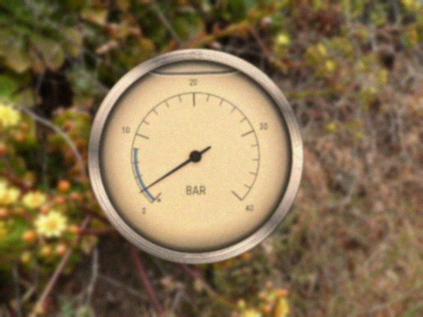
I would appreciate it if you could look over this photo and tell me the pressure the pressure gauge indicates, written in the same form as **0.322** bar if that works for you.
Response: **2** bar
